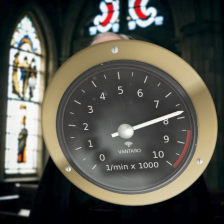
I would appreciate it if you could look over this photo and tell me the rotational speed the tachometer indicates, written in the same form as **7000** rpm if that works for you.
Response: **7750** rpm
